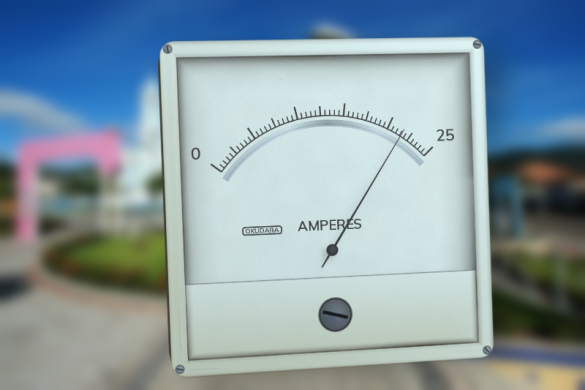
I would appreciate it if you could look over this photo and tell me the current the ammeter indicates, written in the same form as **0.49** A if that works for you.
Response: **21.5** A
